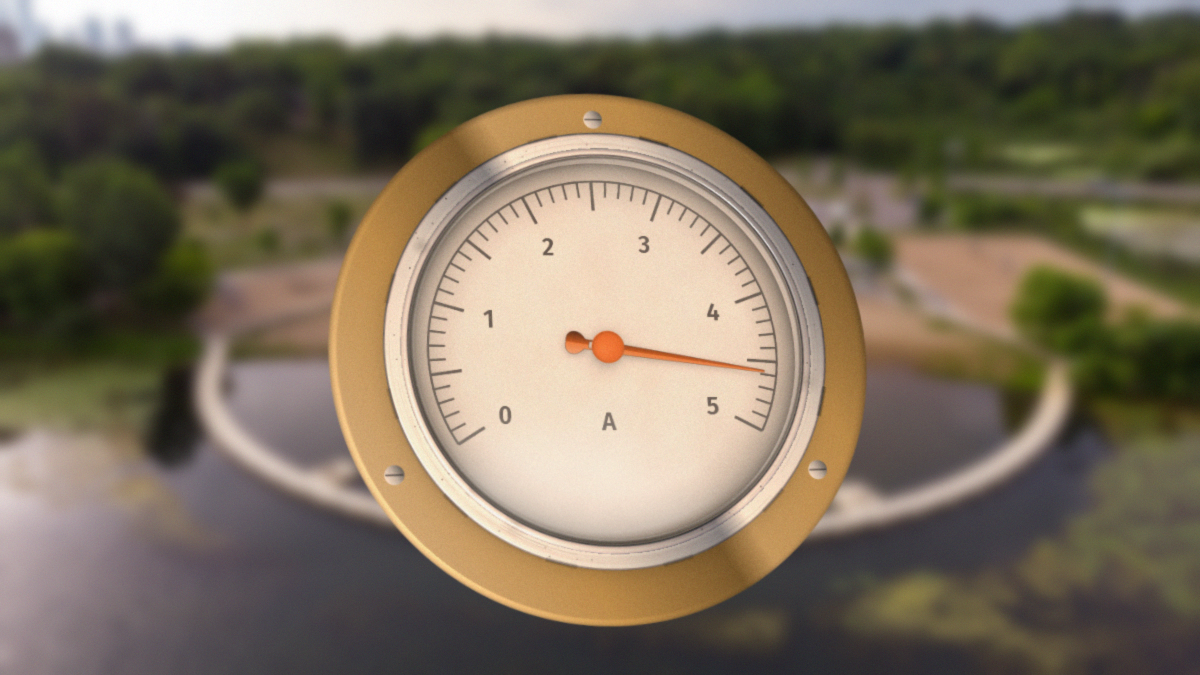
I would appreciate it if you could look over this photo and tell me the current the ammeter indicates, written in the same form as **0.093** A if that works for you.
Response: **4.6** A
